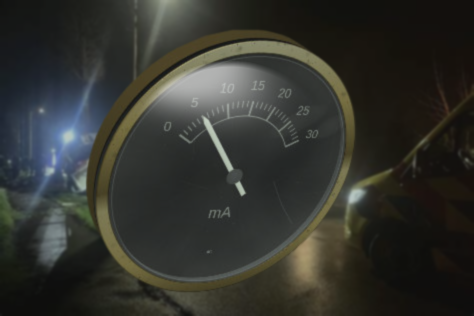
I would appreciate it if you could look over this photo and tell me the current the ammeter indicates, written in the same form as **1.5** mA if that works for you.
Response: **5** mA
